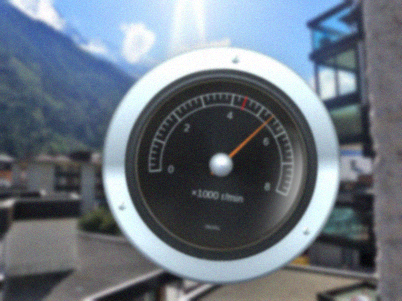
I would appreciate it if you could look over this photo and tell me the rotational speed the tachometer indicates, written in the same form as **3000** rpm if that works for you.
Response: **5400** rpm
